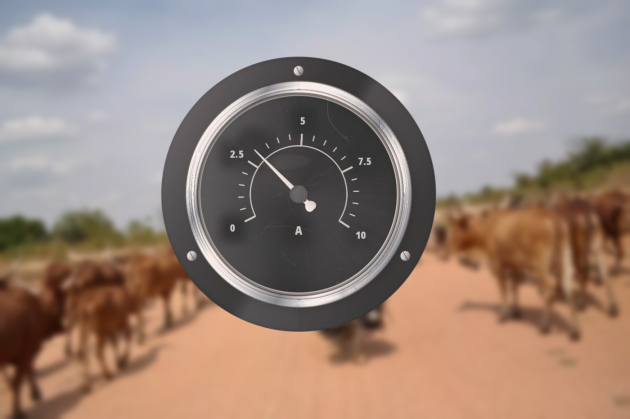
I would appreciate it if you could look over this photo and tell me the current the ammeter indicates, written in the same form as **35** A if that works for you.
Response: **3** A
